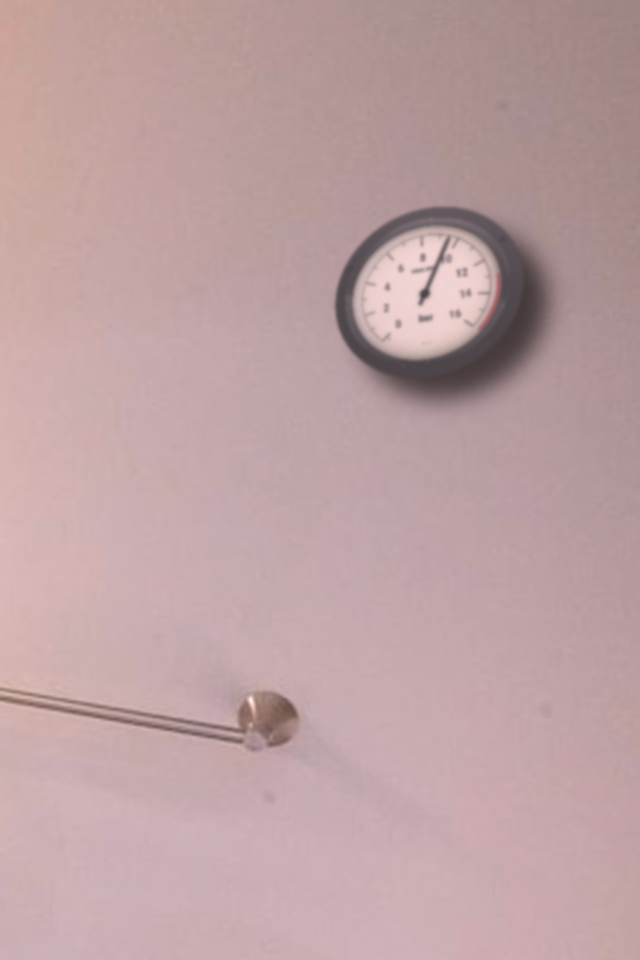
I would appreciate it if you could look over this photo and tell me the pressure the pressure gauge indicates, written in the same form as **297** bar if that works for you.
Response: **9.5** bar
